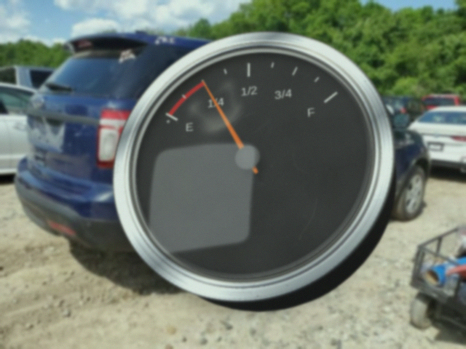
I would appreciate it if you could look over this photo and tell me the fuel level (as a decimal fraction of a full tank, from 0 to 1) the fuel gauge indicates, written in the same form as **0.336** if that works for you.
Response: **0.25**
